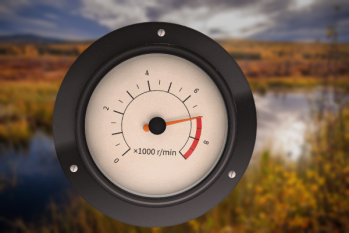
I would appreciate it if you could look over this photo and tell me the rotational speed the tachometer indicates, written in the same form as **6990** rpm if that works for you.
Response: **7000** rpm
